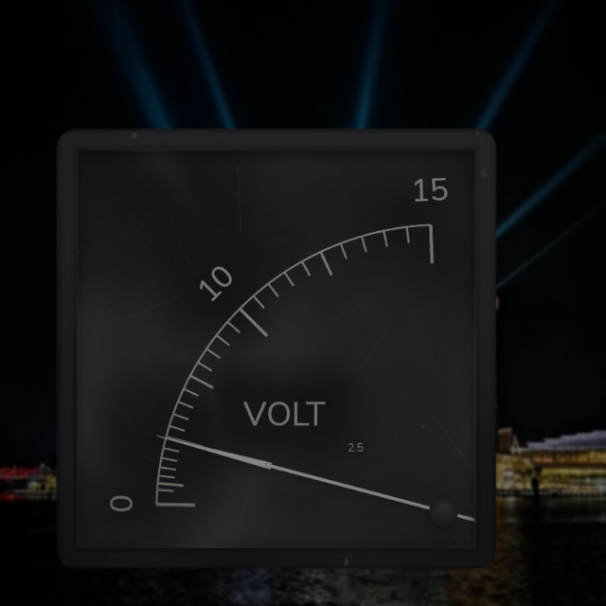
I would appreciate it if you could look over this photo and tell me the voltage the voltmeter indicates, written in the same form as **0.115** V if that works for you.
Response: **5** V
